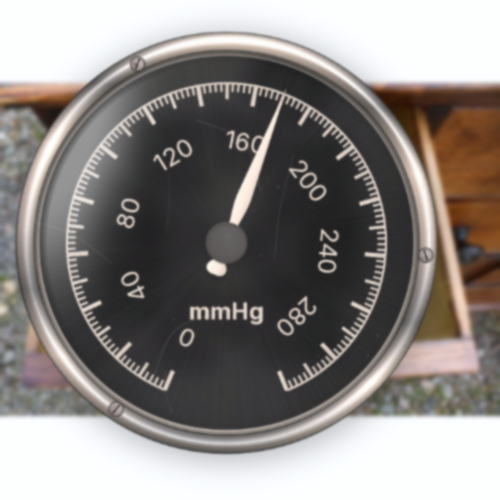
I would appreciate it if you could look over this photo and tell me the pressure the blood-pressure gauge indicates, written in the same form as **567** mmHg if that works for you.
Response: **170** mmHg
